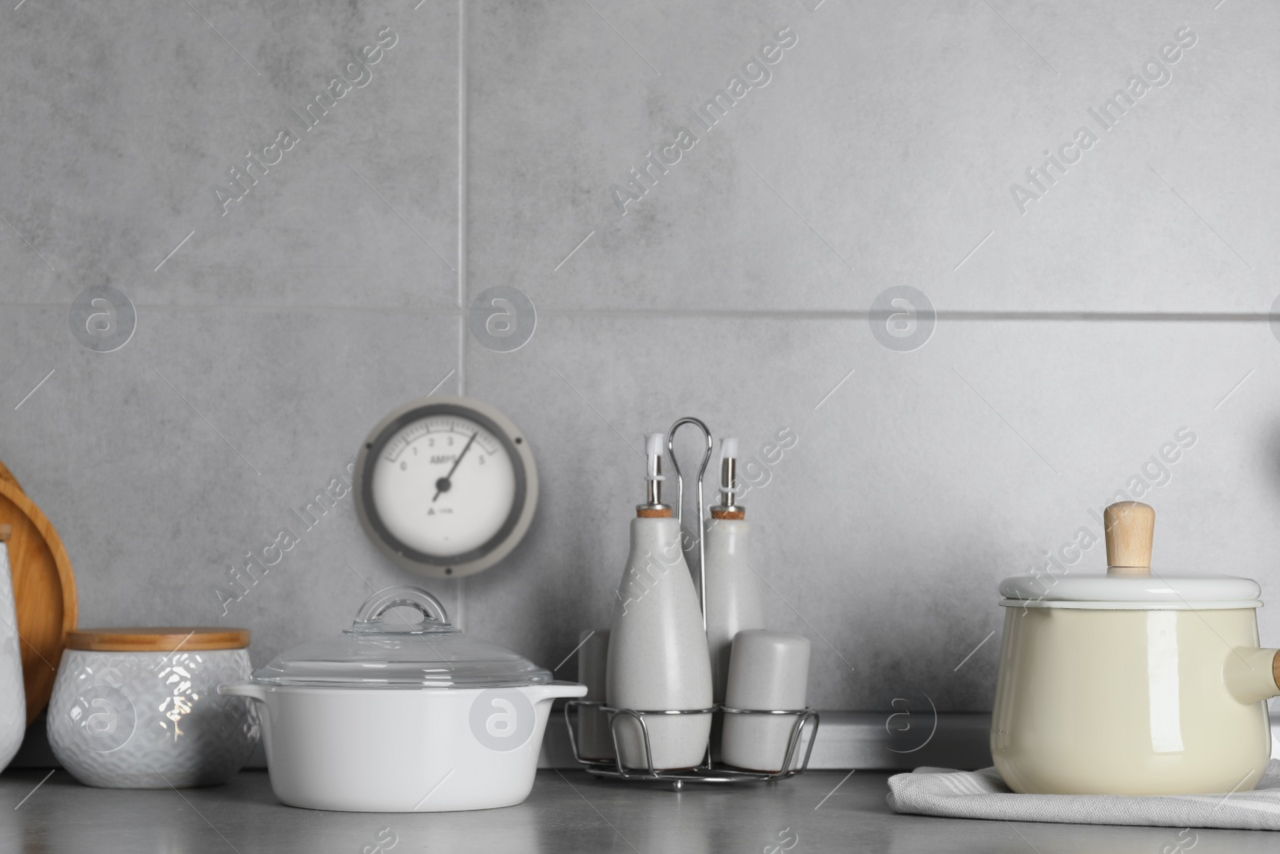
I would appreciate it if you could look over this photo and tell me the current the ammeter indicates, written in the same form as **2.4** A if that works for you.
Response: **4** A
